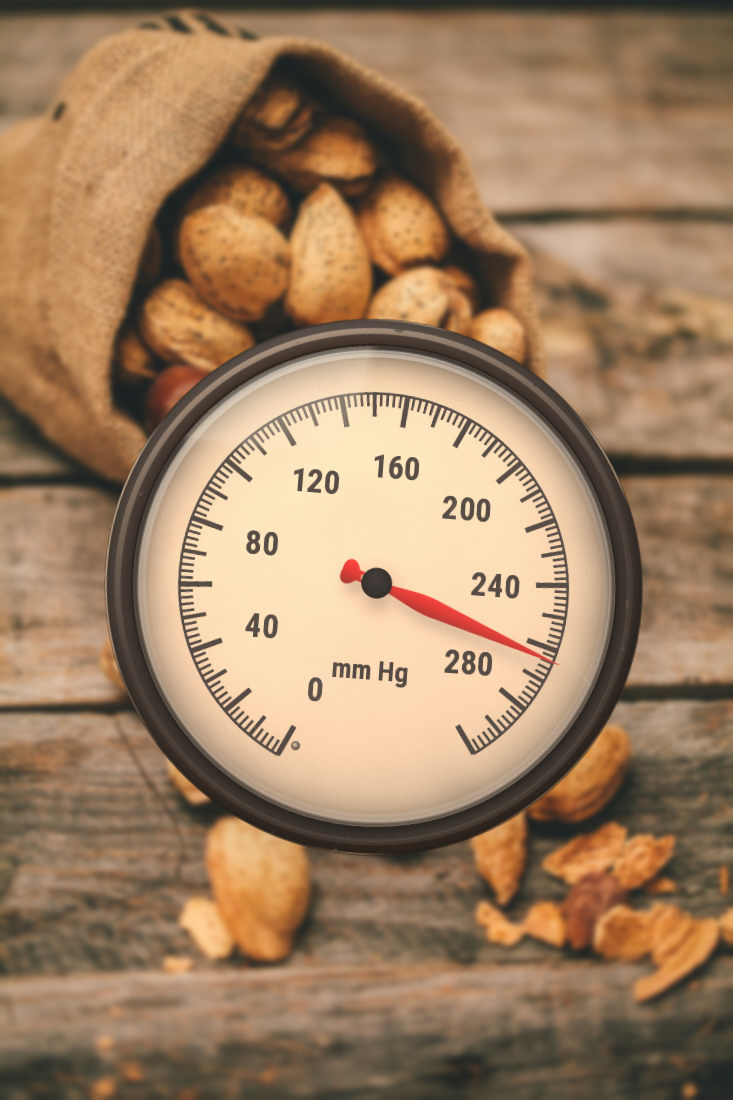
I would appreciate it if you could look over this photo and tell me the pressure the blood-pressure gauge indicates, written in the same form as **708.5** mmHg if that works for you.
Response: **264** mmHg
